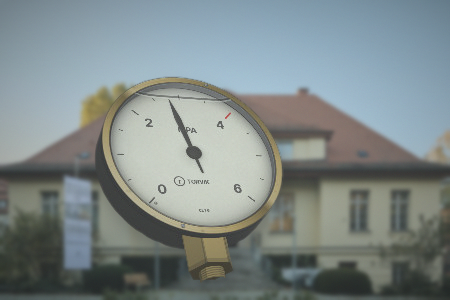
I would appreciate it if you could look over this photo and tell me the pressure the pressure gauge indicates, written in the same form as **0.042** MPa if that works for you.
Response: **2.75** MPa
